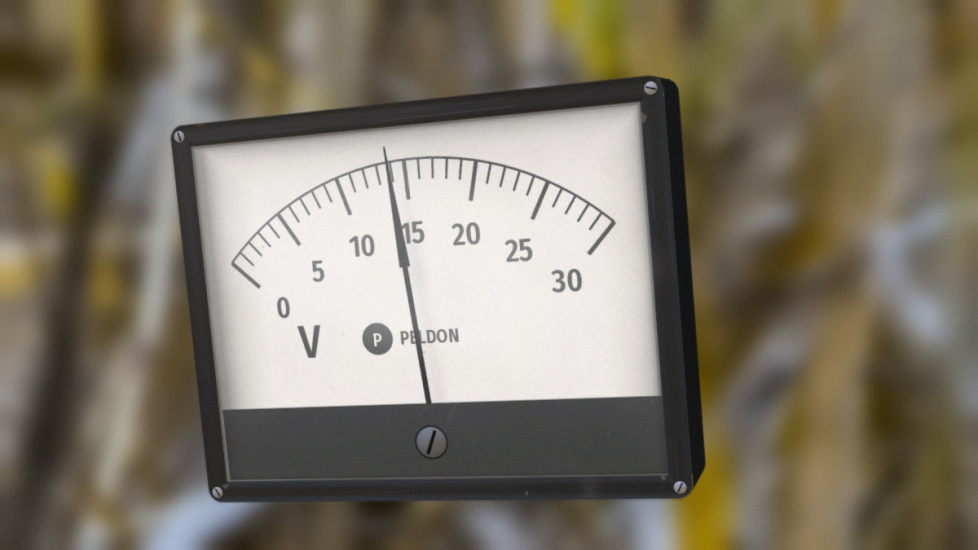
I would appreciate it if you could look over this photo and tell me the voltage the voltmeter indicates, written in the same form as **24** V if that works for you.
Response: **14** V
